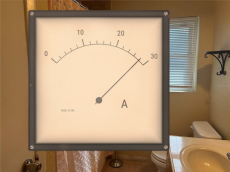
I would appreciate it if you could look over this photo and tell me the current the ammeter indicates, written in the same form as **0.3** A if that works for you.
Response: **28** A
